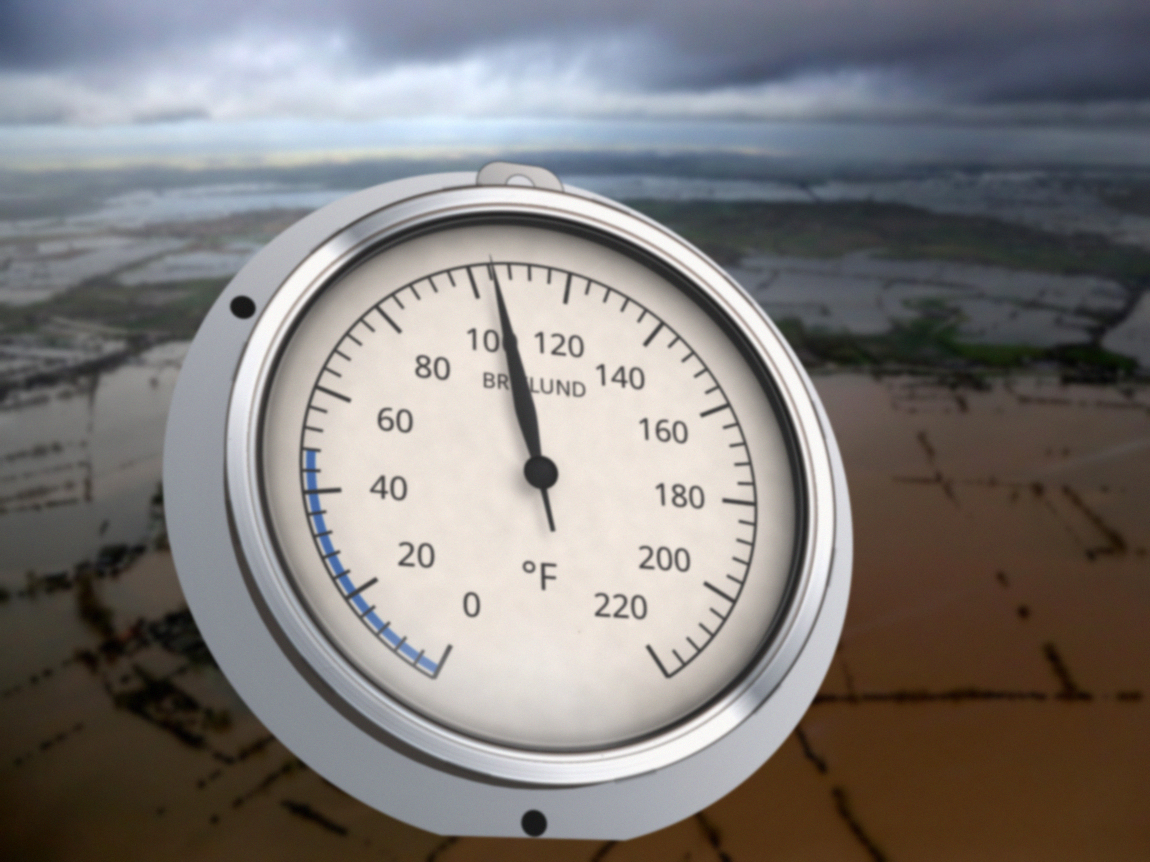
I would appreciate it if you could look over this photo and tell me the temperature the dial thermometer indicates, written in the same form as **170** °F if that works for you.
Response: **104** °F
